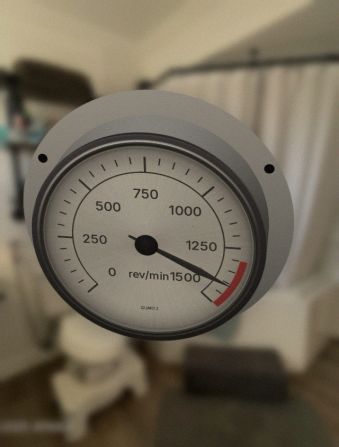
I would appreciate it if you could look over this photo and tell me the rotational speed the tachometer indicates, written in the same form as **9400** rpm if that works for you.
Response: **1400** rpm
